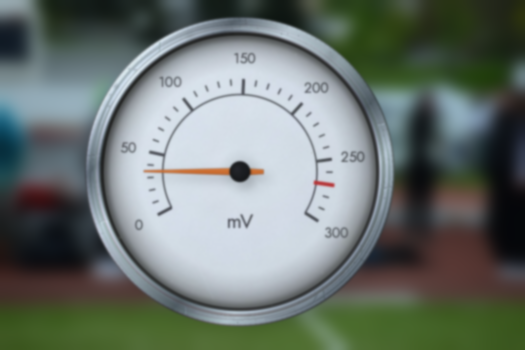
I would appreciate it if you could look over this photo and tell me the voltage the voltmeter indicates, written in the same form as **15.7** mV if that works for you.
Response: **35** mV
